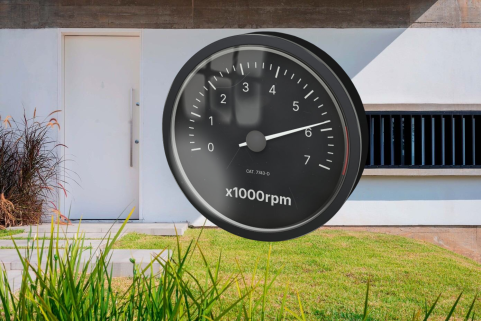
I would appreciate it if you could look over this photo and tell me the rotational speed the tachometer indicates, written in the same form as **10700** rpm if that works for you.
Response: **5800** rpm
